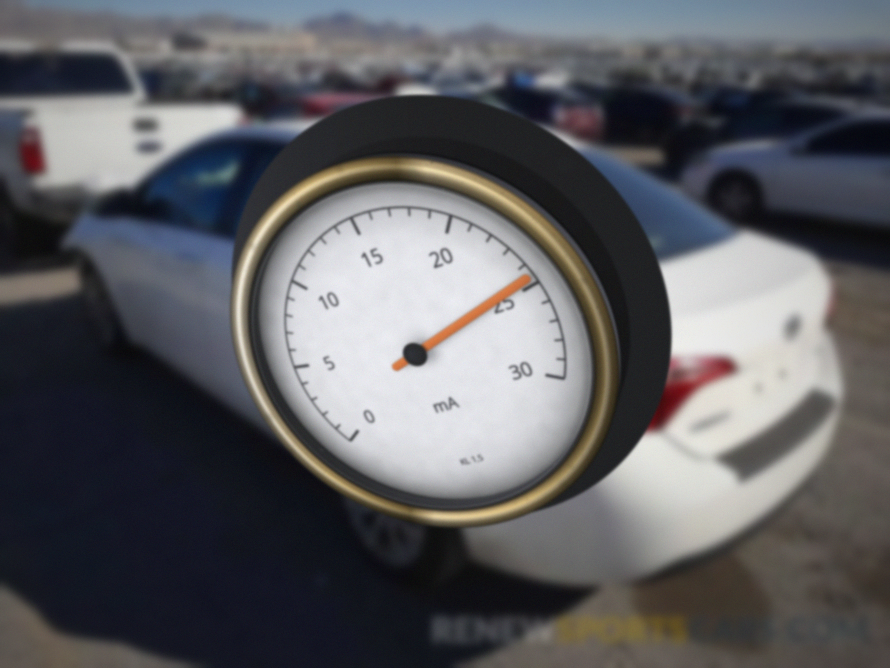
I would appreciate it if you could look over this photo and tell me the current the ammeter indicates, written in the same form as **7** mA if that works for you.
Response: **24.5** mA
